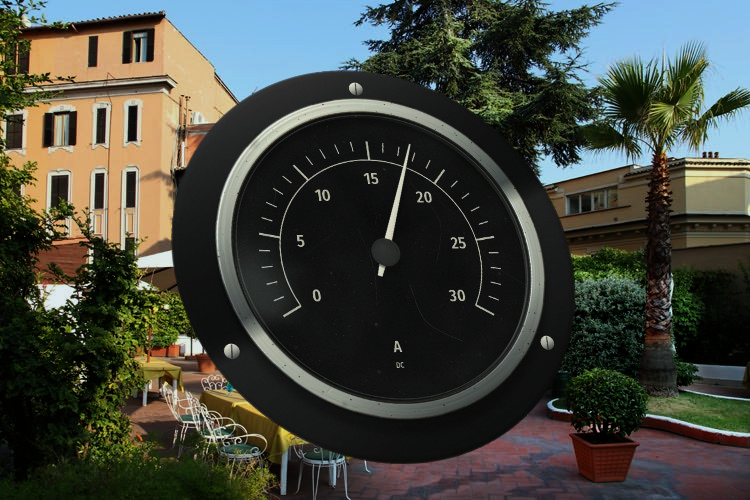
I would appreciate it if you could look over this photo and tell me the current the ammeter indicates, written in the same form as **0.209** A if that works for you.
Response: **17.5** A
